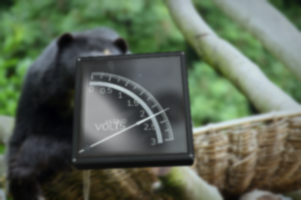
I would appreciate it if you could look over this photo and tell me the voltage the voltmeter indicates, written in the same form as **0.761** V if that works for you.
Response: **2.25** V
